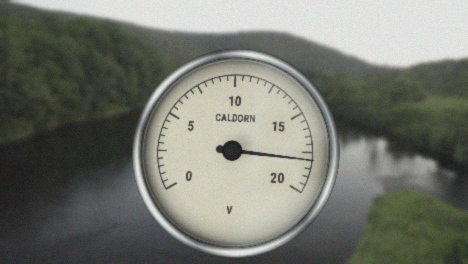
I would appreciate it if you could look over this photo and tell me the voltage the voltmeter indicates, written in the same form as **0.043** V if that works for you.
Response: **18** V
